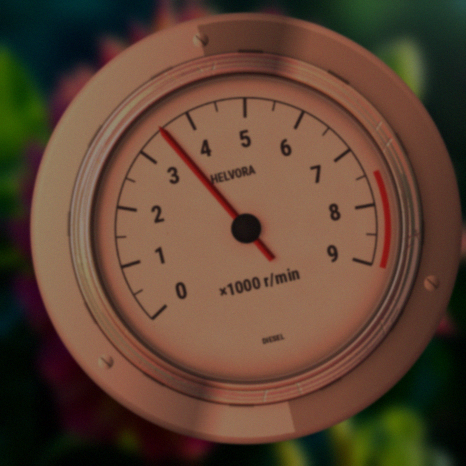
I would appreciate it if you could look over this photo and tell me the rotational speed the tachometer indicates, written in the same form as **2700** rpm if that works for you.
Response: **3500** rpm
